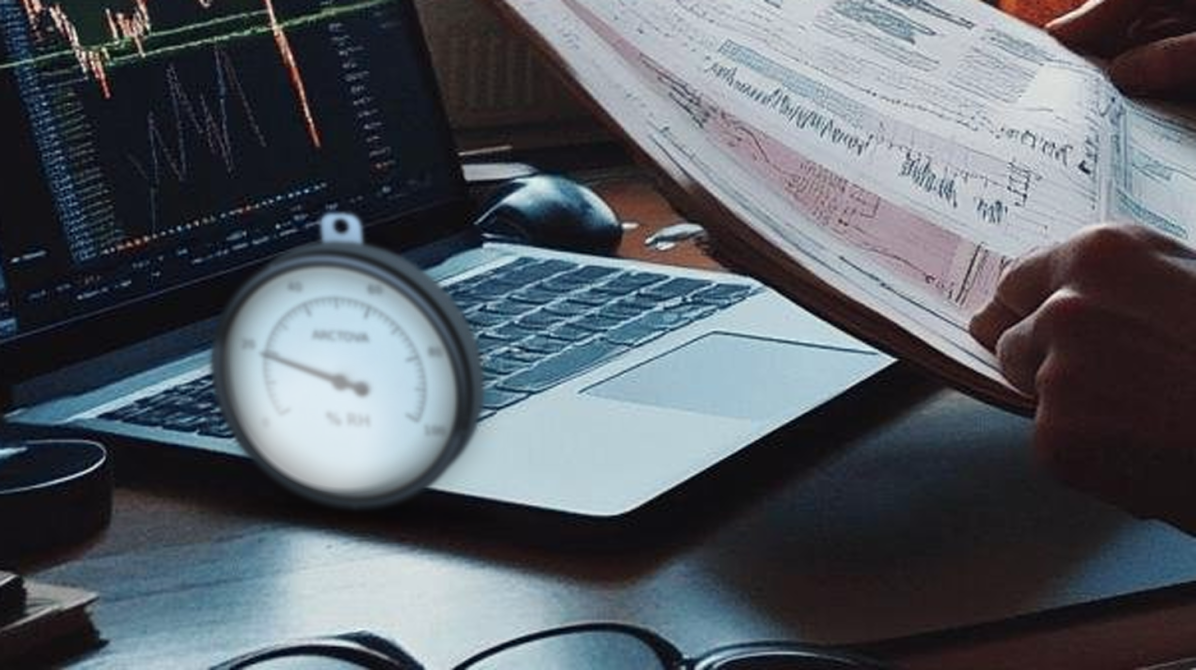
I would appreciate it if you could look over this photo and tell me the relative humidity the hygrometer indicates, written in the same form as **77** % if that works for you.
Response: **20** %
